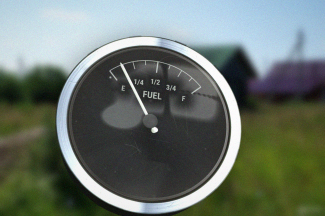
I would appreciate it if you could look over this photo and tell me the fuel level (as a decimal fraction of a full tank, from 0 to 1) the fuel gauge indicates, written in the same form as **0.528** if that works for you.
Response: **0.125**
